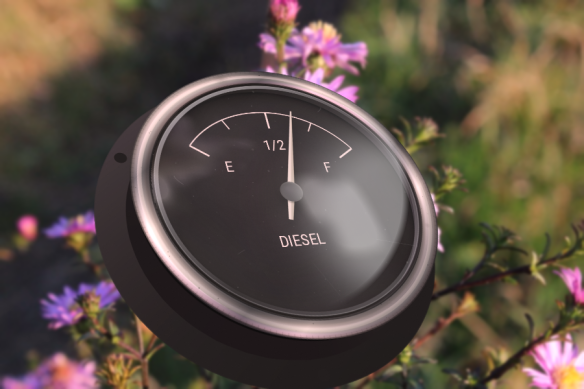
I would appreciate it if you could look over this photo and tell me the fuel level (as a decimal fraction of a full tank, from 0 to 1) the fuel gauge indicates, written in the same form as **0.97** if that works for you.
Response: **0.625**
